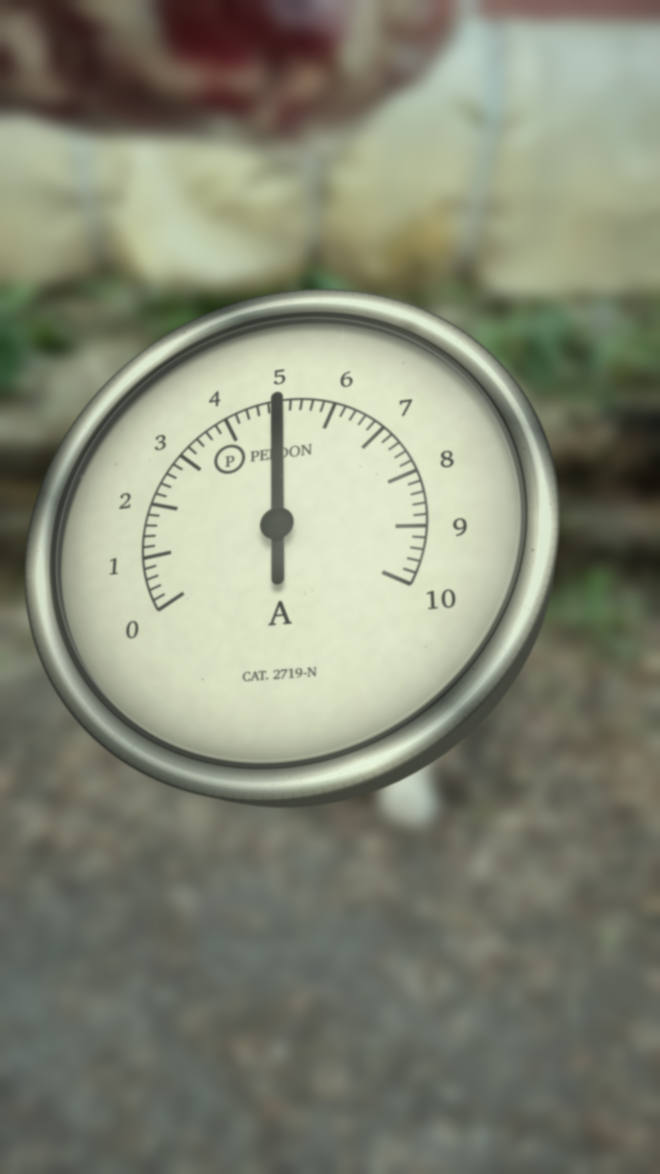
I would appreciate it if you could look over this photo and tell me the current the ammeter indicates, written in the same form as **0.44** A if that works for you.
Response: **5** A
